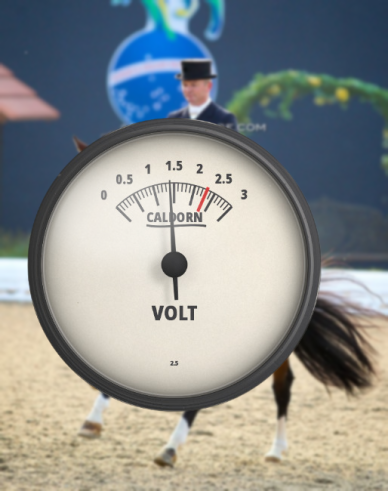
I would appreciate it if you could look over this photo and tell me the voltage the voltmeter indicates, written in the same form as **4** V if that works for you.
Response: **1.4** V
